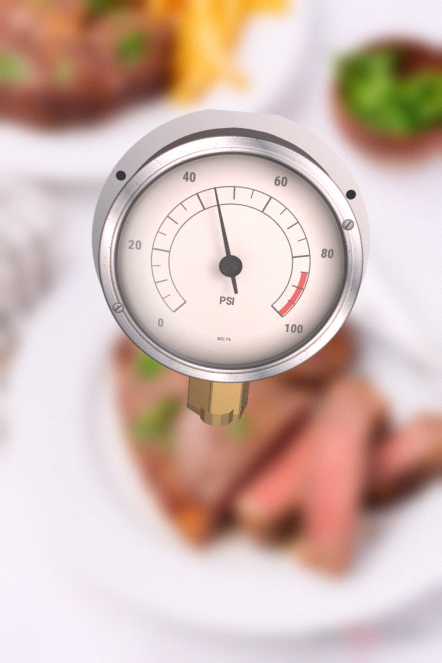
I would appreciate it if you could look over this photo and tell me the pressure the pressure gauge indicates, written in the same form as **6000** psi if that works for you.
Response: **45** psi
